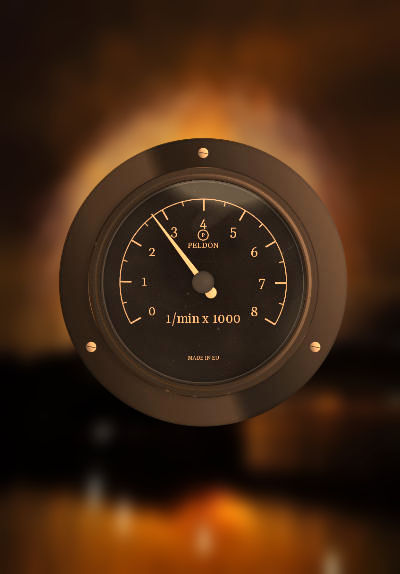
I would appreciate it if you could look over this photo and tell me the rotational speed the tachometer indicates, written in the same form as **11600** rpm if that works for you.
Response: **2750** rpm
